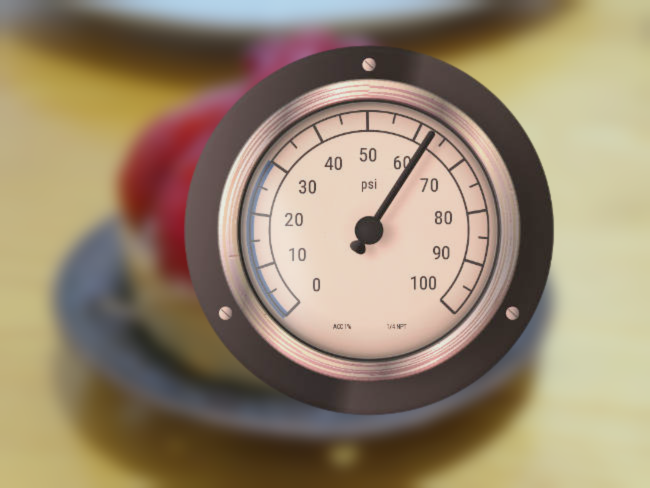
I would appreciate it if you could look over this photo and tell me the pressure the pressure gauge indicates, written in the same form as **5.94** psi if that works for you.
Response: **62.5** psi
